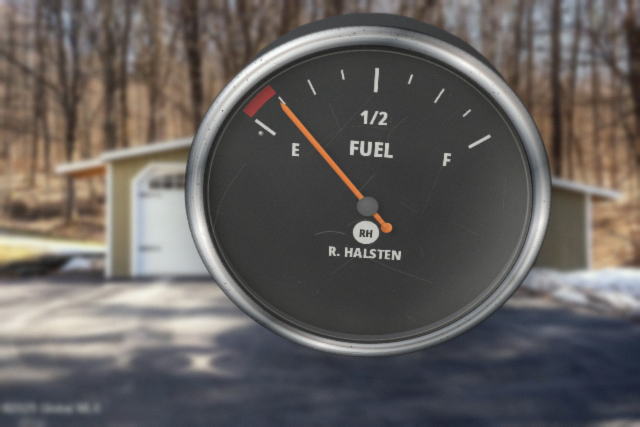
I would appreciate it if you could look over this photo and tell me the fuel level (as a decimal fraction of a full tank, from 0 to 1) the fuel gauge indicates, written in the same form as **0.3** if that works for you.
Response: **0.125**
